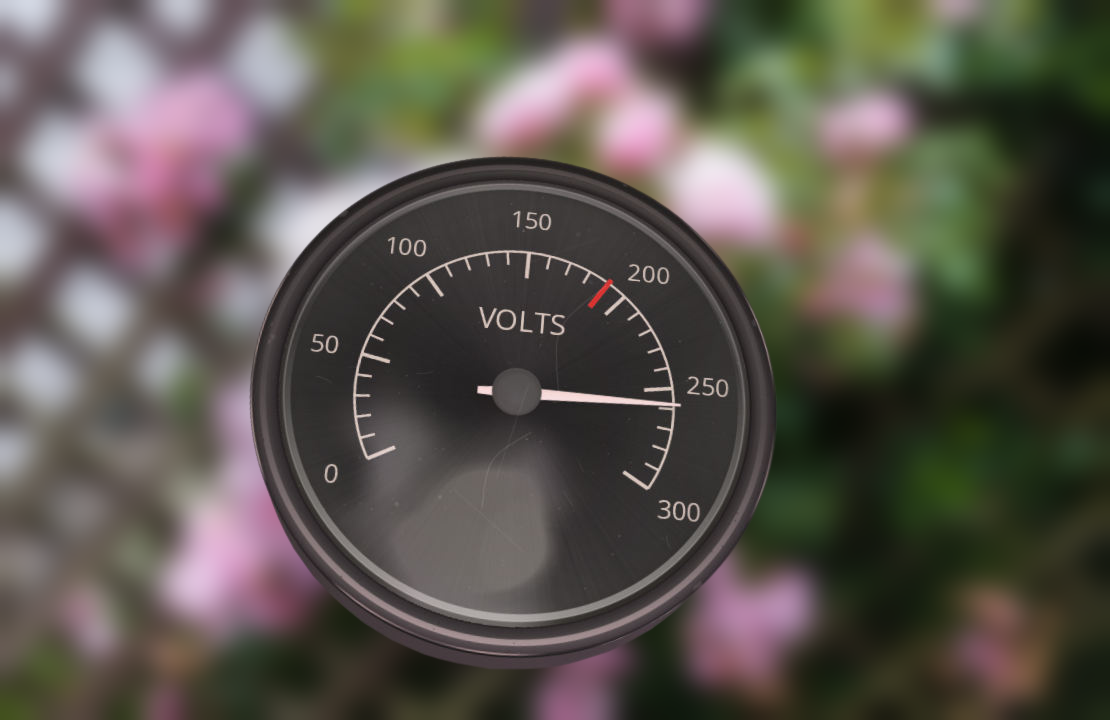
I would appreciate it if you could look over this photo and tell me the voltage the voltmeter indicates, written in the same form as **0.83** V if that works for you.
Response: **260** V
